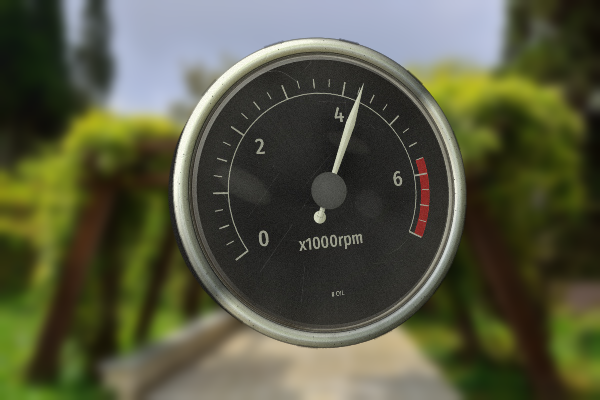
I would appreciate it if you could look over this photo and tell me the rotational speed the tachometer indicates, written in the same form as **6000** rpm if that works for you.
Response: **4250** rpm
